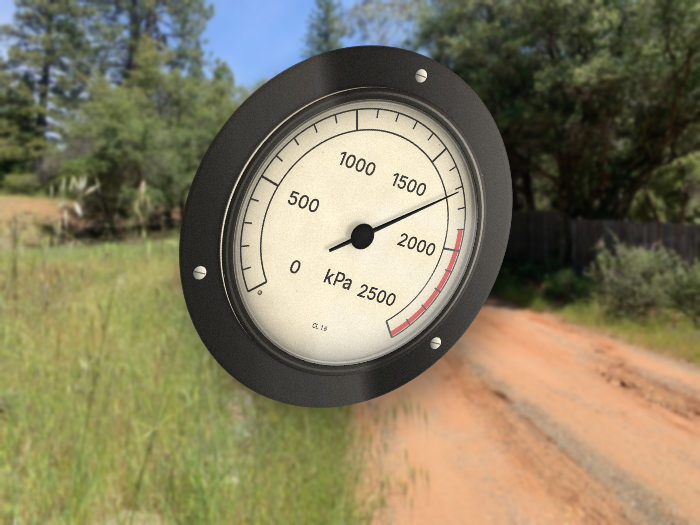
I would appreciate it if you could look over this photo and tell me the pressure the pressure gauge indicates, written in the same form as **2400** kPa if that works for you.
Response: **1700** kPa
